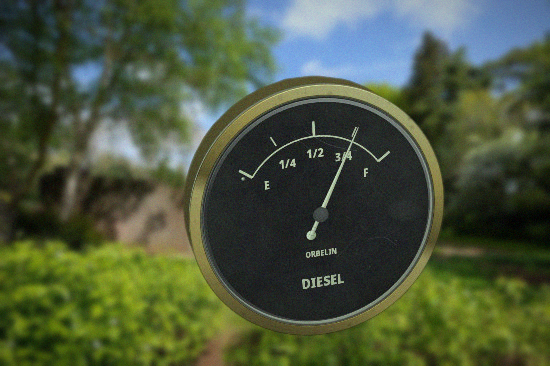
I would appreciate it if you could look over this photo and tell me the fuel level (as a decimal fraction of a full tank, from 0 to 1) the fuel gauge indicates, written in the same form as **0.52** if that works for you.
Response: **0.75**
